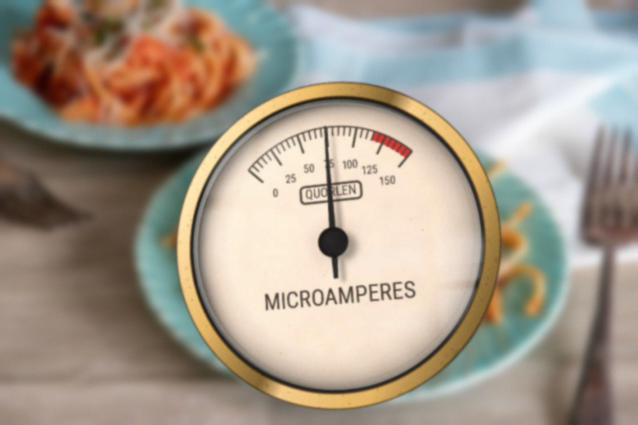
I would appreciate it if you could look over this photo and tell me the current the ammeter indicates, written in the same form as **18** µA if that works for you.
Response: **75** µA
